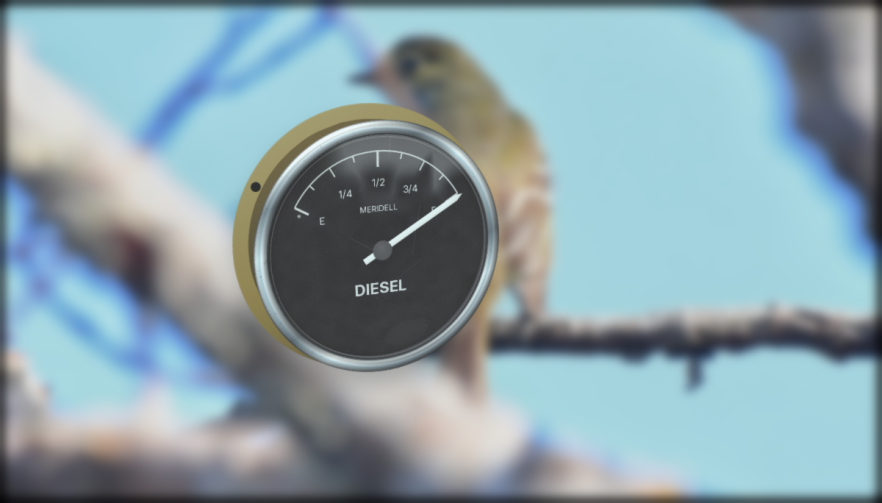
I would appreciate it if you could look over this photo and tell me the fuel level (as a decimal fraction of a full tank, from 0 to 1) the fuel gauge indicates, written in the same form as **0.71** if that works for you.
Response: **1**
